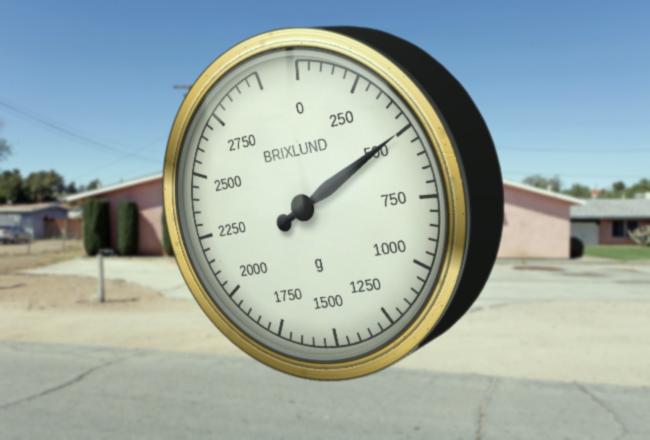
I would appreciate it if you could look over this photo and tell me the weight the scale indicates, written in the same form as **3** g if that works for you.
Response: **500** g
